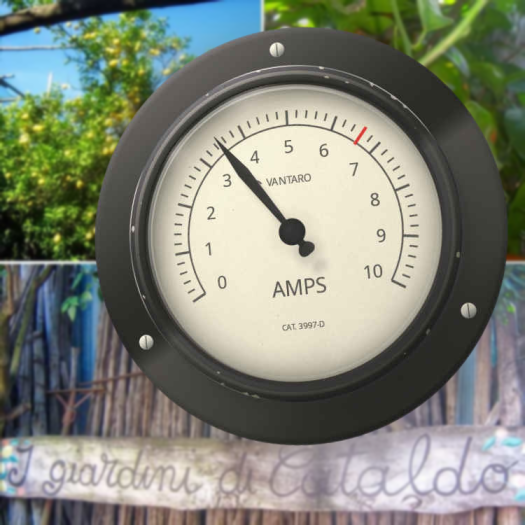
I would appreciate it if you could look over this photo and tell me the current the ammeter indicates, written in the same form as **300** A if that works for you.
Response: **3.5** A
